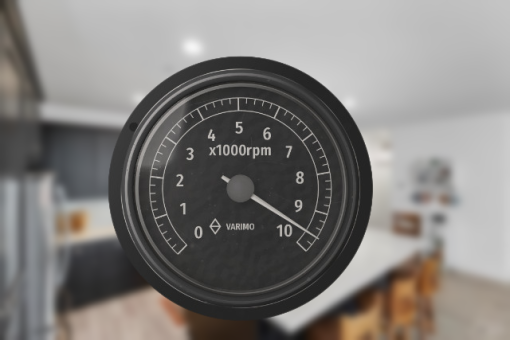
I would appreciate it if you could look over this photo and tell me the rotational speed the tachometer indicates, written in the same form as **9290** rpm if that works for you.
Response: **9600** rpm
